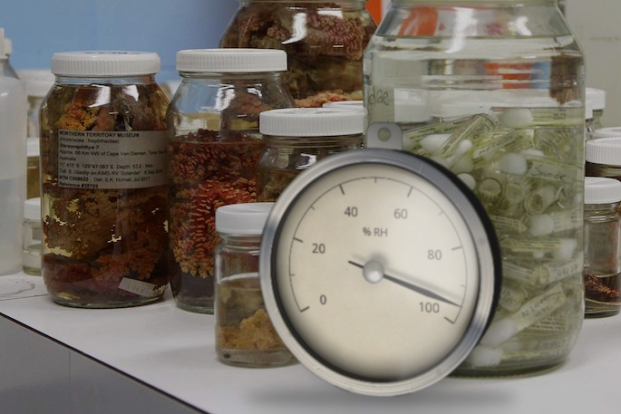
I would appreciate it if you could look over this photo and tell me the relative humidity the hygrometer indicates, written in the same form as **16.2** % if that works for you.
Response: **95** %
